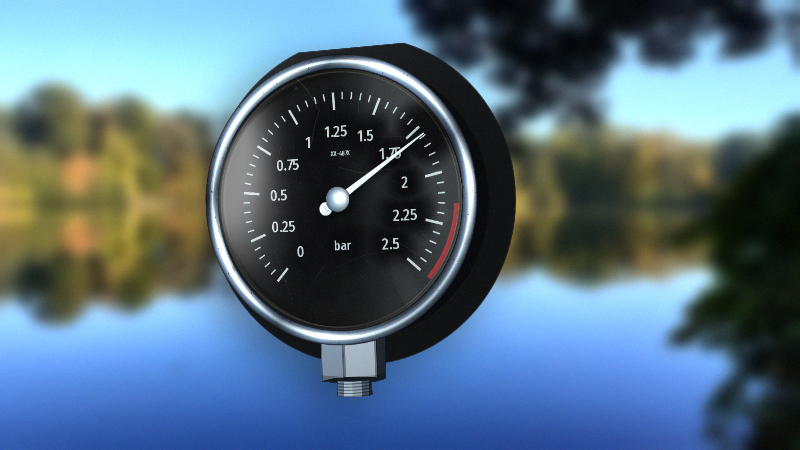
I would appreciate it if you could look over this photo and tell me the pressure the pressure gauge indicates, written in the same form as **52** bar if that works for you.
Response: **1.8** bar
